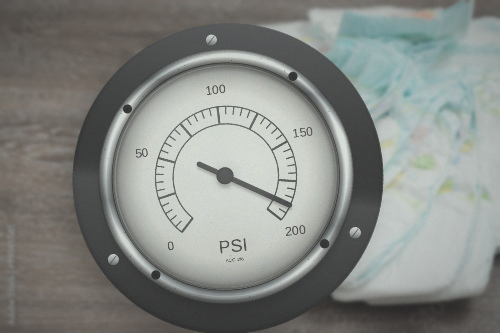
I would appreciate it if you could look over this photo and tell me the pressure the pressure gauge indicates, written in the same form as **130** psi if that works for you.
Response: **190** psi
